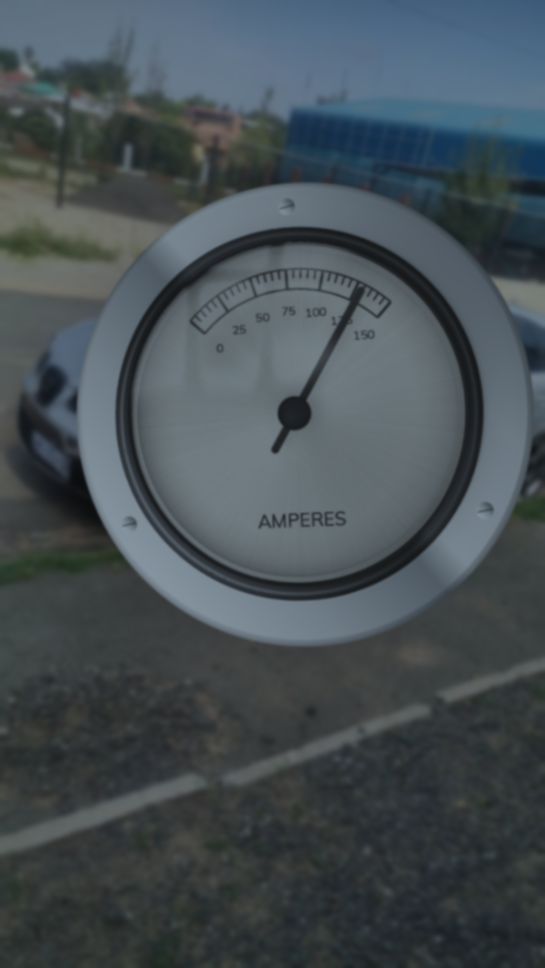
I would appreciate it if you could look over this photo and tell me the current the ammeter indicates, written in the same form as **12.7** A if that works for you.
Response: **130** A
